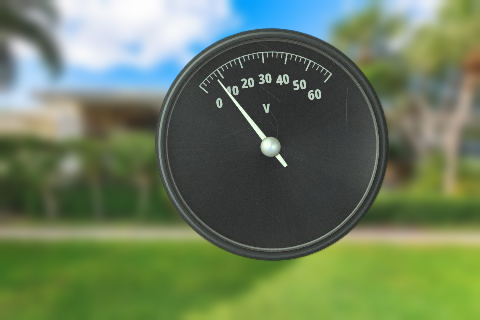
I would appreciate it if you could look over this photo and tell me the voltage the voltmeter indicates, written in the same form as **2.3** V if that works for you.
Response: **8** V
